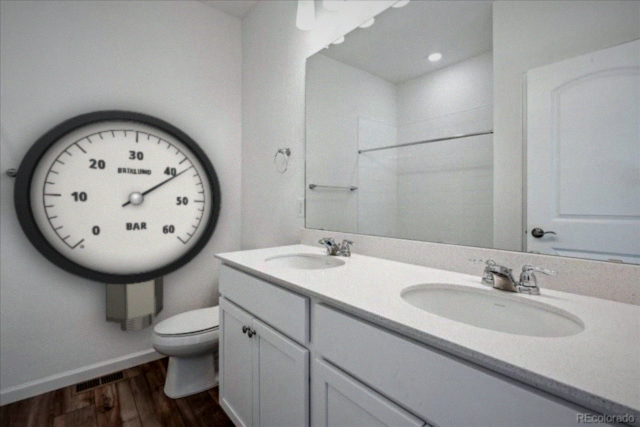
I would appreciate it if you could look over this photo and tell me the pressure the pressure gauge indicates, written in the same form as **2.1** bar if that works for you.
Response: **42** bar
